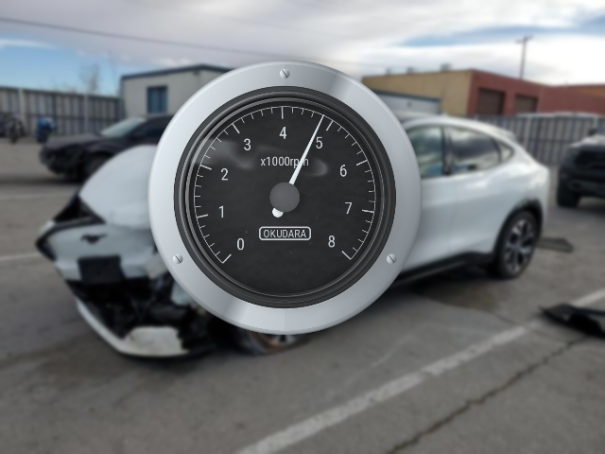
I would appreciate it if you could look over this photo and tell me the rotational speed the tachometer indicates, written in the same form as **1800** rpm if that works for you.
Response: **4800** rpm
